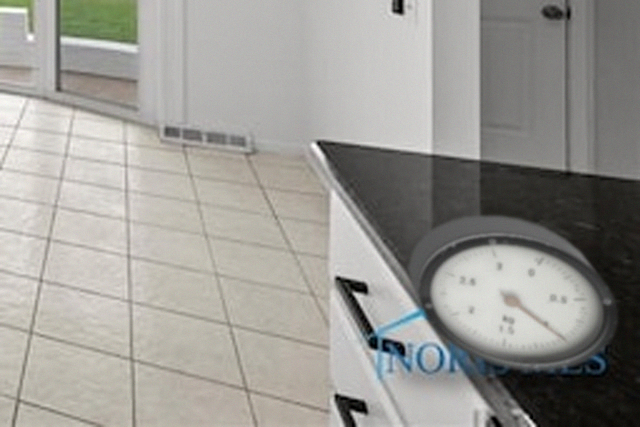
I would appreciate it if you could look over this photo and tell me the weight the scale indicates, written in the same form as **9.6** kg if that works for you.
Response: **1** kg
